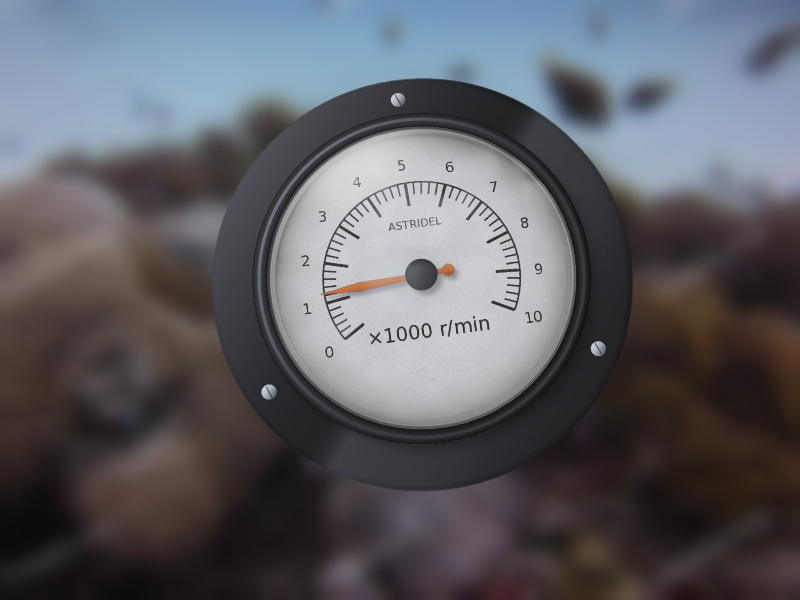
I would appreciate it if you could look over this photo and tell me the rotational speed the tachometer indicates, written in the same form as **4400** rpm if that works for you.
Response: **1200** rpm
